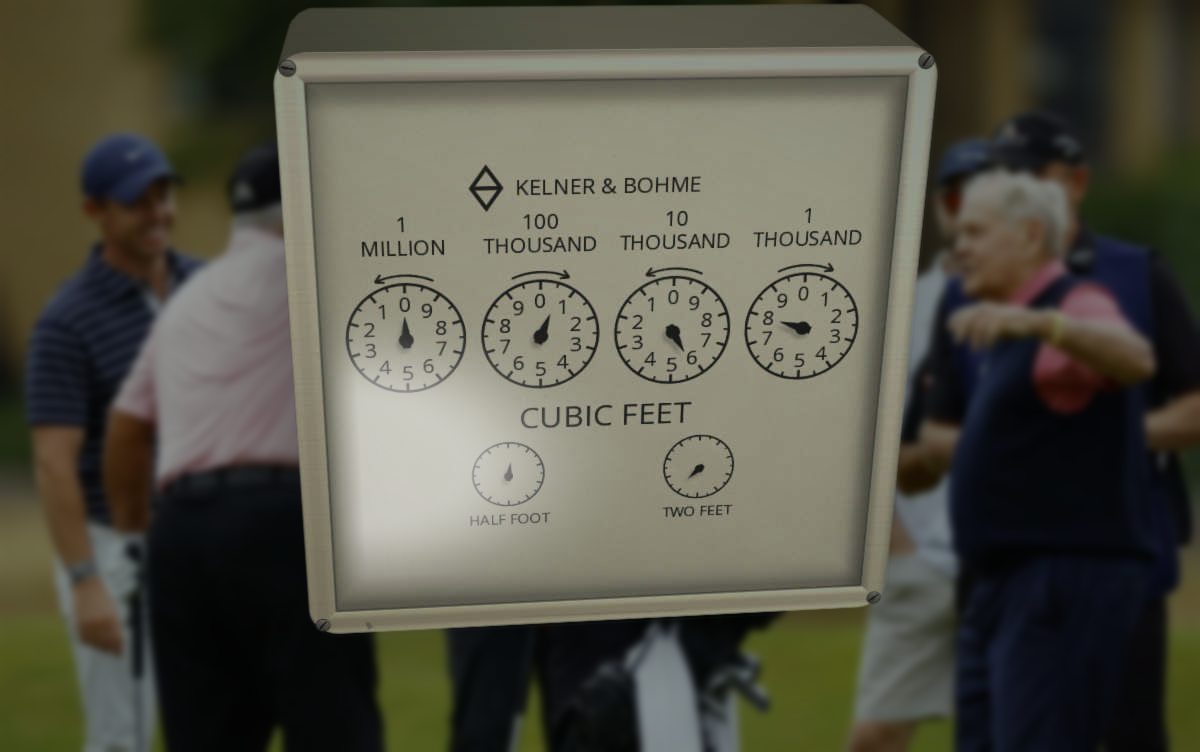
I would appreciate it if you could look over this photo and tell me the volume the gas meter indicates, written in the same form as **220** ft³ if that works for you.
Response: **5800** ft³
